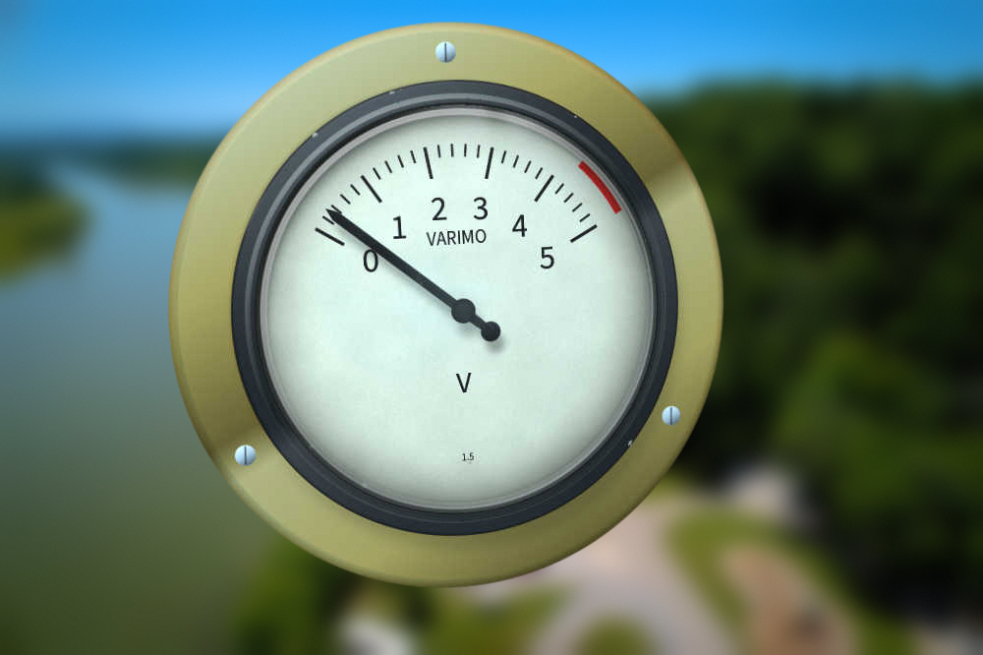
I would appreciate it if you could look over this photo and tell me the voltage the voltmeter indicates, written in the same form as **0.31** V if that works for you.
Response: **0.3** V
